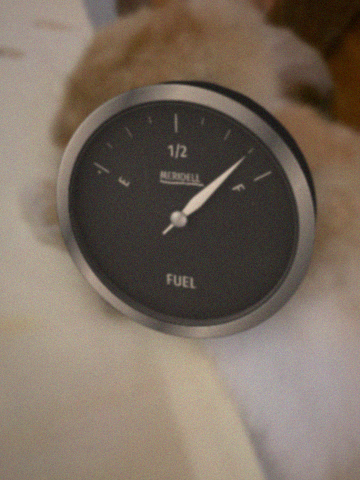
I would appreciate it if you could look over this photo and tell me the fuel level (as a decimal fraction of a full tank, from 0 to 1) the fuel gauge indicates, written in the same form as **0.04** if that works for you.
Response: **0.875**
